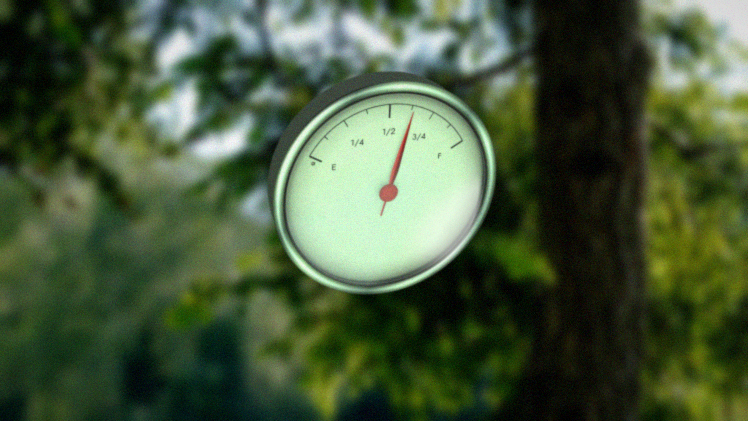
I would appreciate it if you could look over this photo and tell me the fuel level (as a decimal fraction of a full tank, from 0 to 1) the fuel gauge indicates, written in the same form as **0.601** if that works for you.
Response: **0.625**
